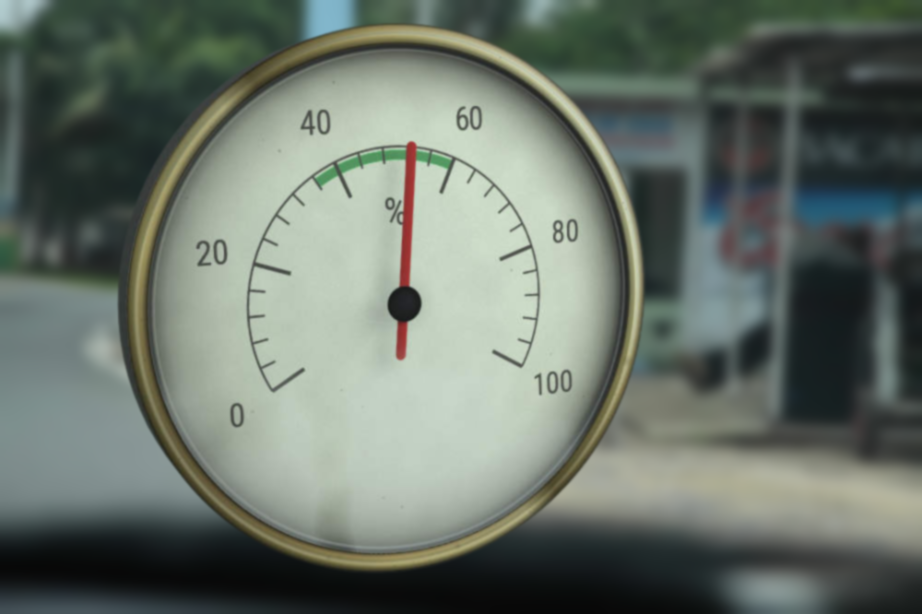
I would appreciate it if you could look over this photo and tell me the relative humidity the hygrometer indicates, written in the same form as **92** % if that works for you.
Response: **52** %
